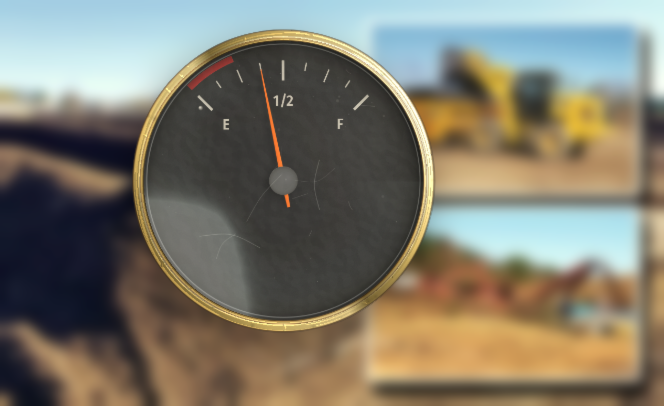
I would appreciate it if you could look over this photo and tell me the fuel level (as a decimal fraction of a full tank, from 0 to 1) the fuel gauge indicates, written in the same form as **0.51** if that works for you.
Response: **0.375**
